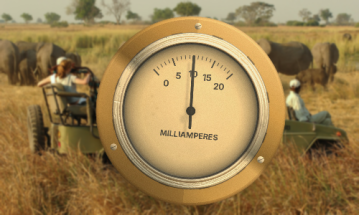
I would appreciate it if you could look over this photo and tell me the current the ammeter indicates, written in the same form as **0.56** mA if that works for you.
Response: **10** mA
